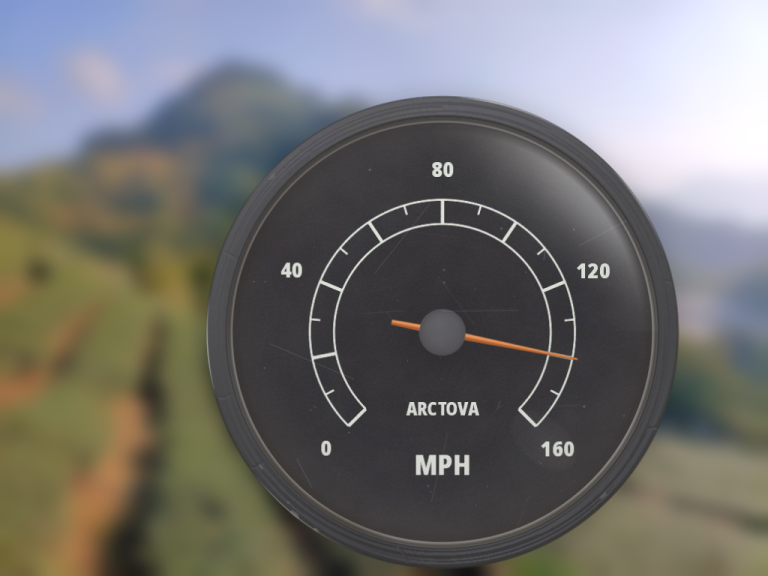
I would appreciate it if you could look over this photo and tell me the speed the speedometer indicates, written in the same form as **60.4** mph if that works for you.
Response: **140** mph
